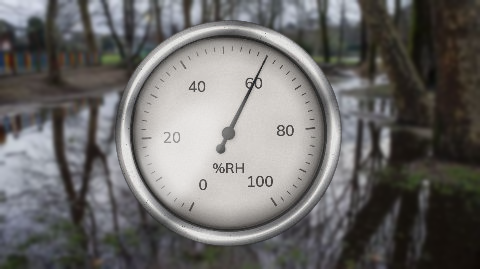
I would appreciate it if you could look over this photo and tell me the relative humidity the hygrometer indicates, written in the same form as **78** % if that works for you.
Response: **60** %
